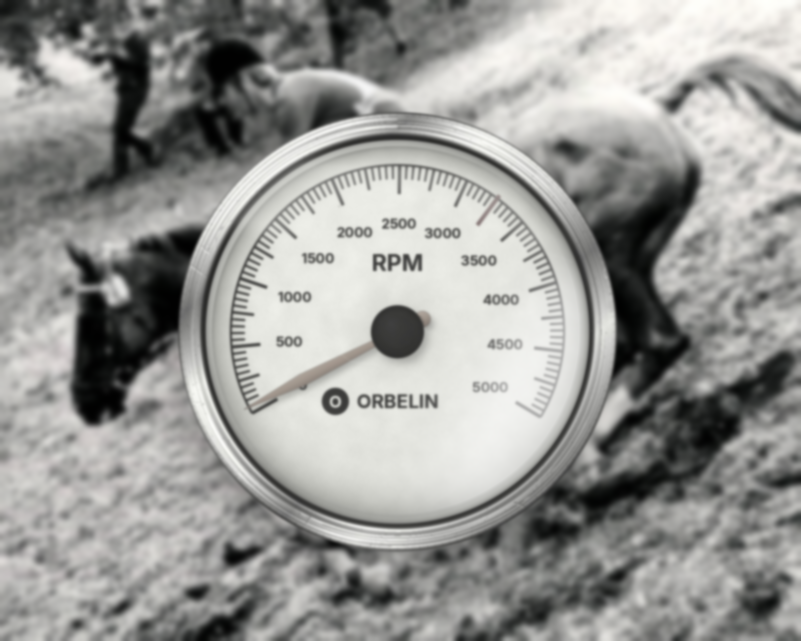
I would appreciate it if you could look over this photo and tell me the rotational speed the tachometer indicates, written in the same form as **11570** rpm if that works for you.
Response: **50** rpm
